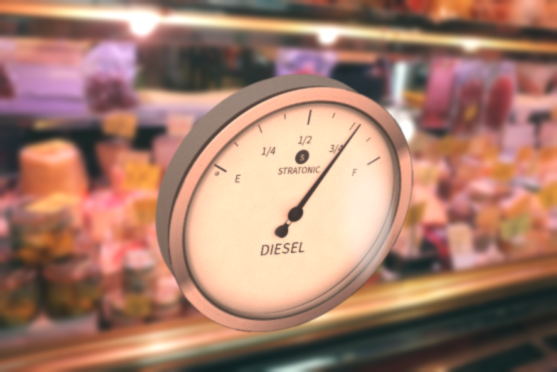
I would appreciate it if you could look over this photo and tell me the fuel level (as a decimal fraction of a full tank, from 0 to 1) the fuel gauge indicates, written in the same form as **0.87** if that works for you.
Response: **0.75**
